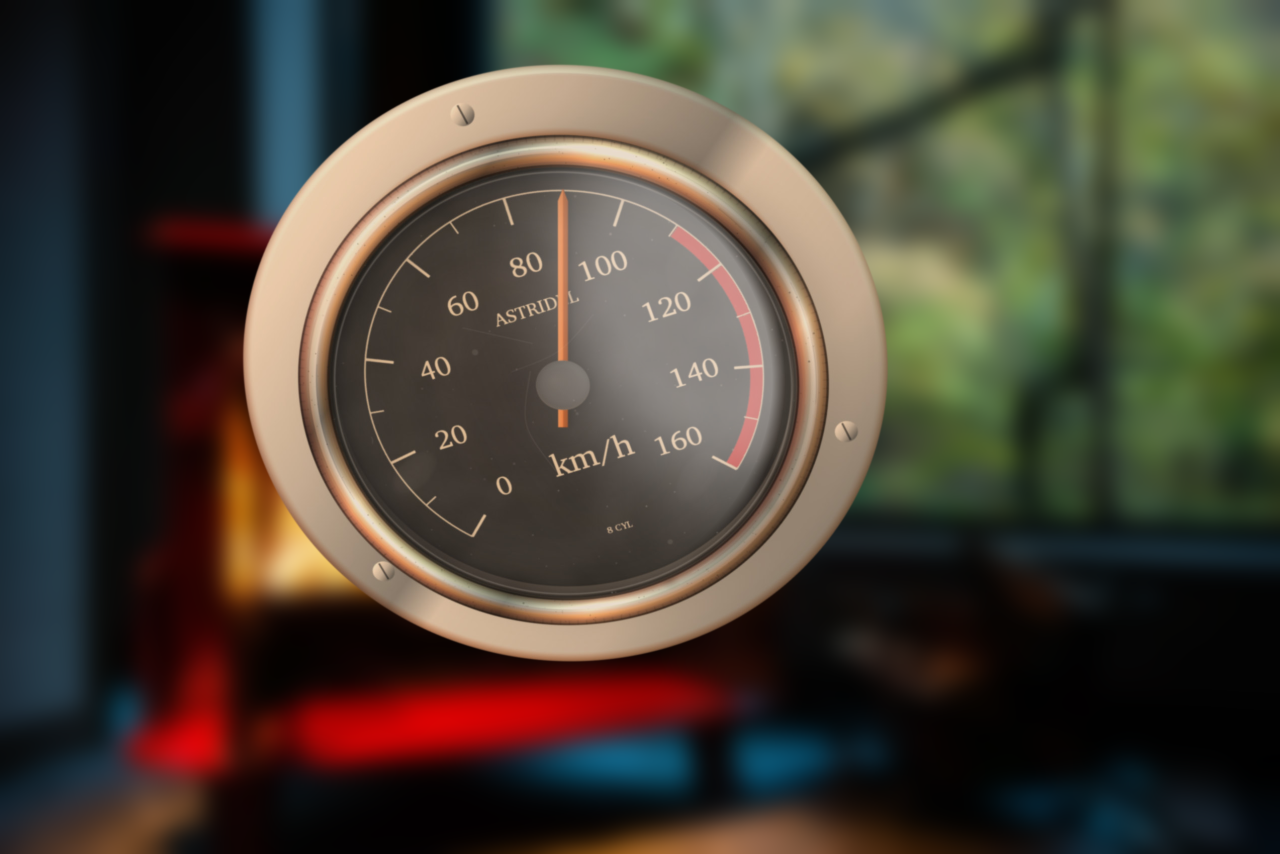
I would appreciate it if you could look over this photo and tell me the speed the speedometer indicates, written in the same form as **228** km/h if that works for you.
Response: **90** km/h
